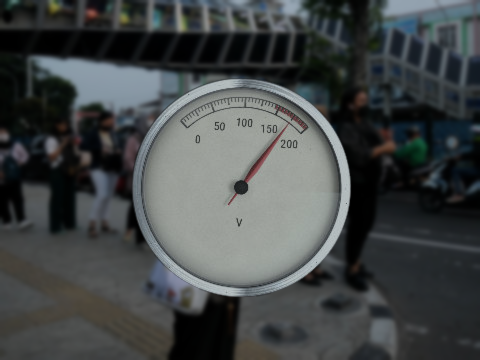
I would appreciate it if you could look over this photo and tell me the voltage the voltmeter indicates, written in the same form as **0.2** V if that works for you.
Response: **175** V
